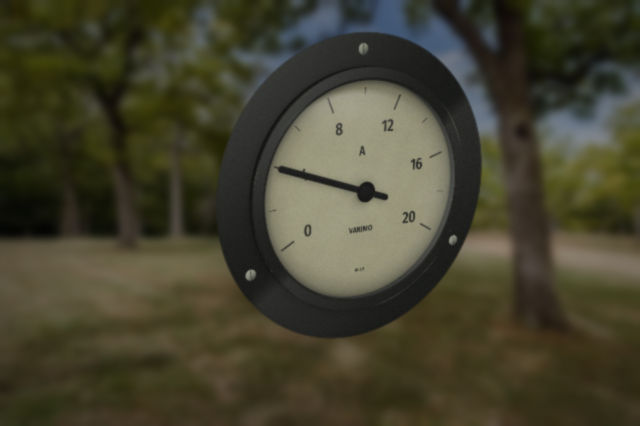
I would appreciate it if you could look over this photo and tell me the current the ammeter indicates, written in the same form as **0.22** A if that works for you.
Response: **4** A
